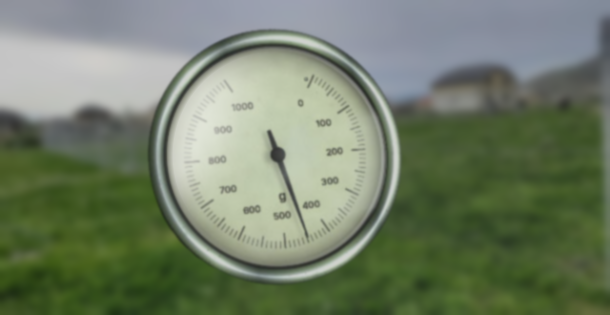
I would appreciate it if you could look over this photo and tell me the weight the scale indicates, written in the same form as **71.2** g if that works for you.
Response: **450** g
